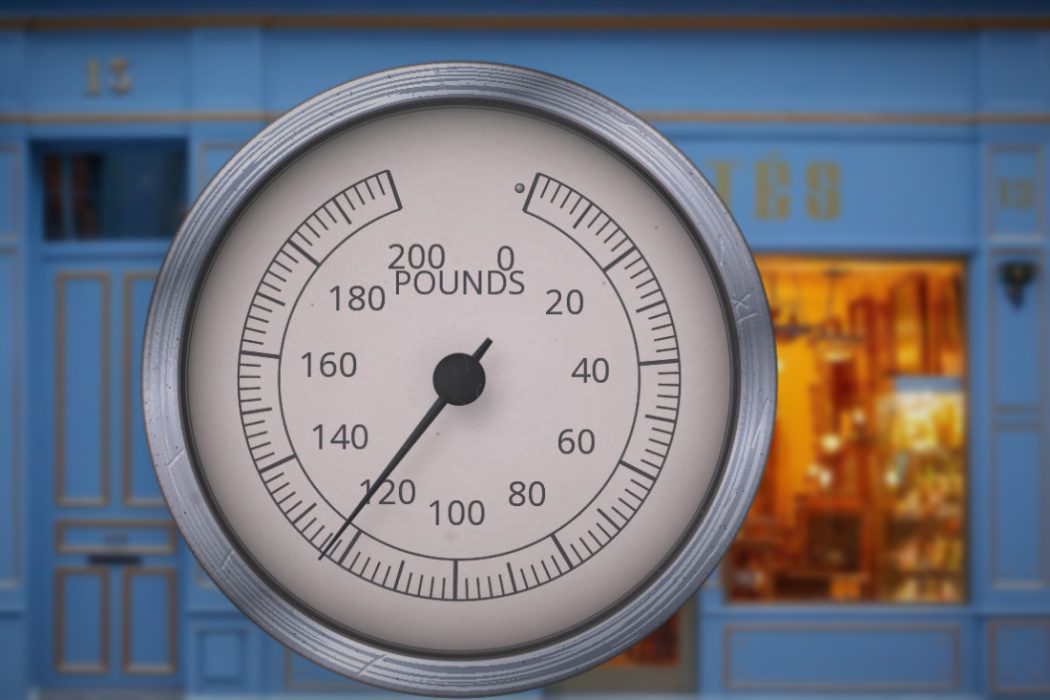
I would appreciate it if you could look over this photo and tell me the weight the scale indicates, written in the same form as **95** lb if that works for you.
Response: **123** lb
